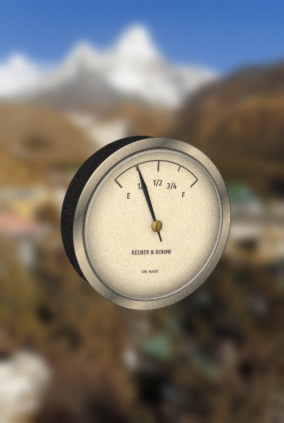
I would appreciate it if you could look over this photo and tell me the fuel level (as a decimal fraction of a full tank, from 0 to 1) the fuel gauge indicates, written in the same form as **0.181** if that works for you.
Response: **0.25**
